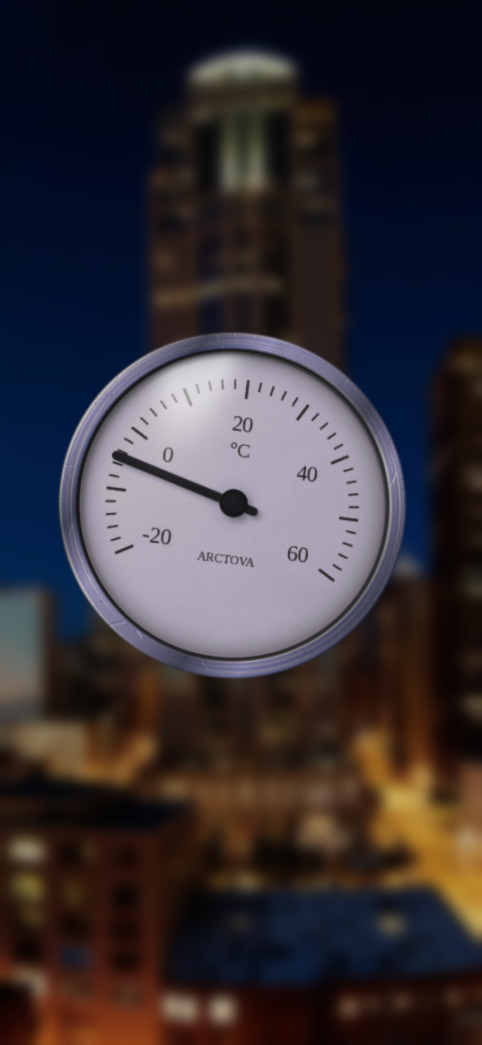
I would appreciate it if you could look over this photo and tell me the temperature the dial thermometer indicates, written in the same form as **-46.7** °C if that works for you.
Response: **-5** °C
